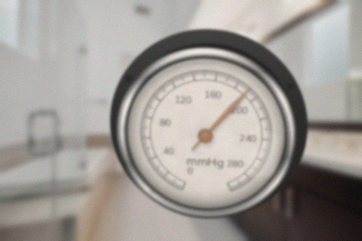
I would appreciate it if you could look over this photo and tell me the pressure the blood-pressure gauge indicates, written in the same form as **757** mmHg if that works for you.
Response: **190** mmHg
